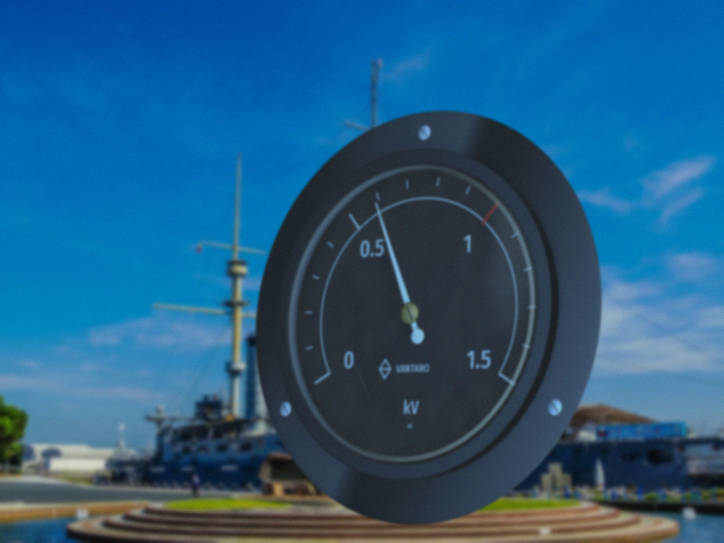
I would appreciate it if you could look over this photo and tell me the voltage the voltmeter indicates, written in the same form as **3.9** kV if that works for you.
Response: **0.6** kV
